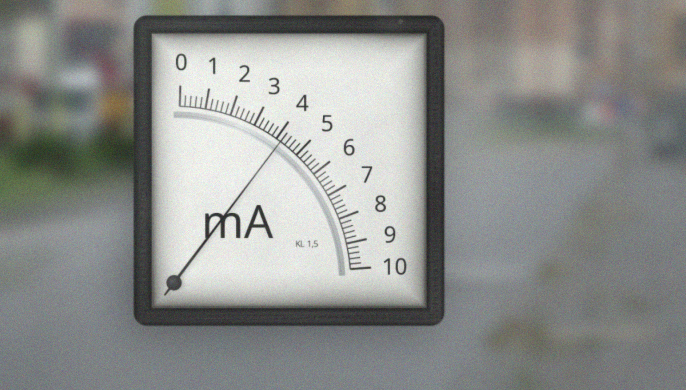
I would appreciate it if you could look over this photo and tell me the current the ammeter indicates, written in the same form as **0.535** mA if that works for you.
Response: **4.2** mA
